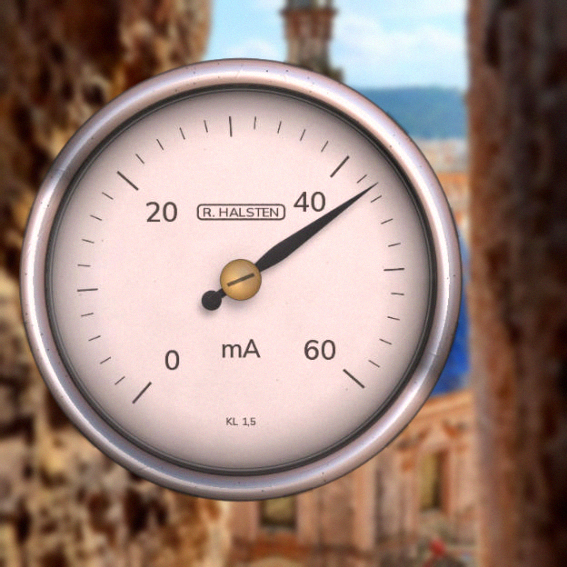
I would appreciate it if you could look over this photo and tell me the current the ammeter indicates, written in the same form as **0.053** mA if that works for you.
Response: **43** mA
